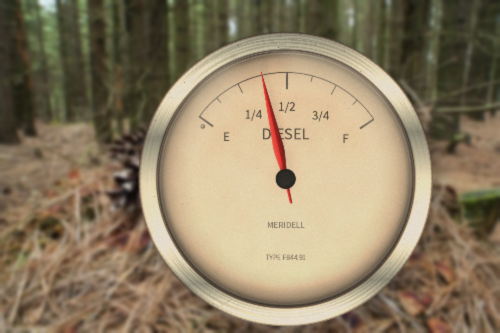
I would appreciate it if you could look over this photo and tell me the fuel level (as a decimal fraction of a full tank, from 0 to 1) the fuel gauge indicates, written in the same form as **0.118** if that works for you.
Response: **0.375**
